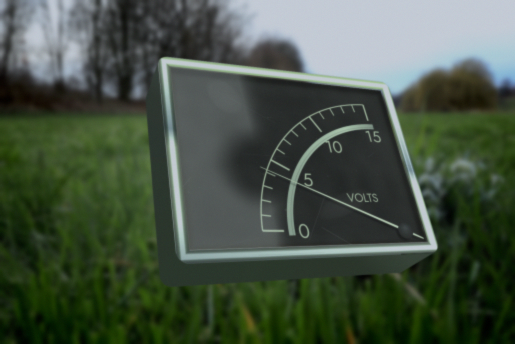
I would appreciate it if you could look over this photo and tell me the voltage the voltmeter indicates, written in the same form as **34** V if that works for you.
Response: **4** V
